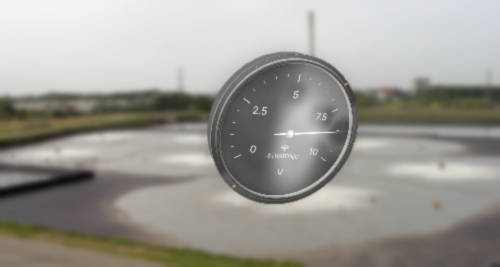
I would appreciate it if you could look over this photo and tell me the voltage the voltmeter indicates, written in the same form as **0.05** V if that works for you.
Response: **8.5** V
